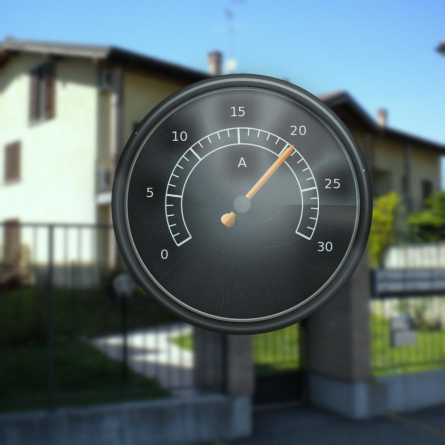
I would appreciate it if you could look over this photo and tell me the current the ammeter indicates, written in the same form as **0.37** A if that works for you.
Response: **20.5** A
